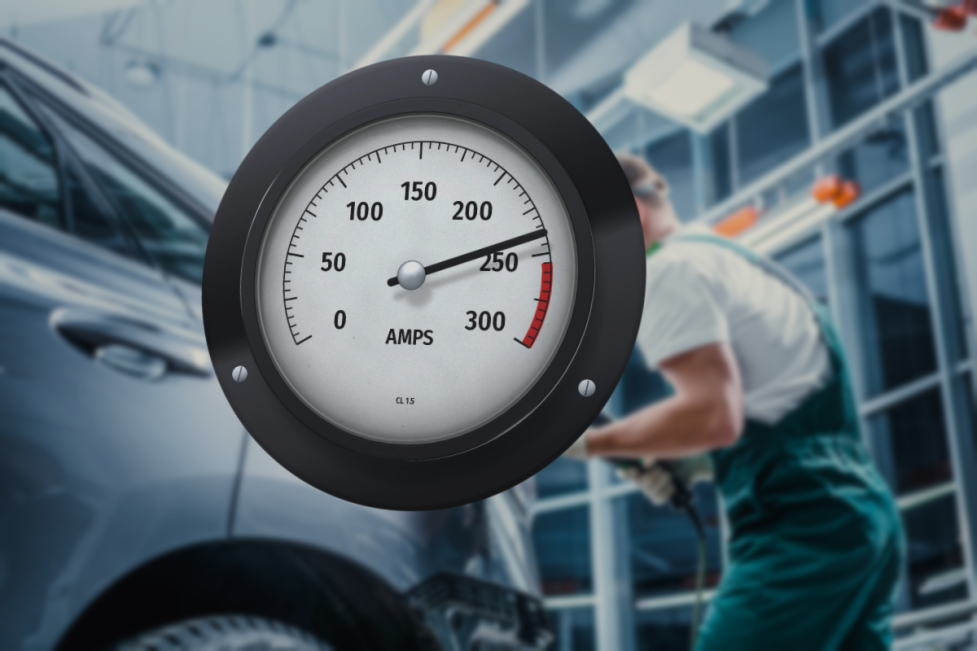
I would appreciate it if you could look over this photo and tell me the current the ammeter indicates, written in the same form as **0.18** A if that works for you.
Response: **240** A
